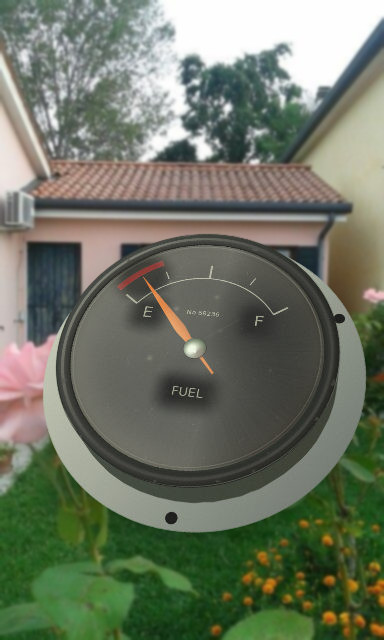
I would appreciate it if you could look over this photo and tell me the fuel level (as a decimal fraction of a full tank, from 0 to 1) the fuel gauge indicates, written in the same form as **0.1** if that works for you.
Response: **0.125**
